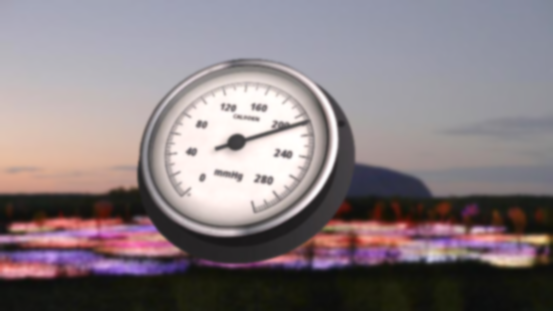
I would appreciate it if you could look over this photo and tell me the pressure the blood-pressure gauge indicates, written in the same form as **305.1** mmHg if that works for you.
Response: **210** mmHg
